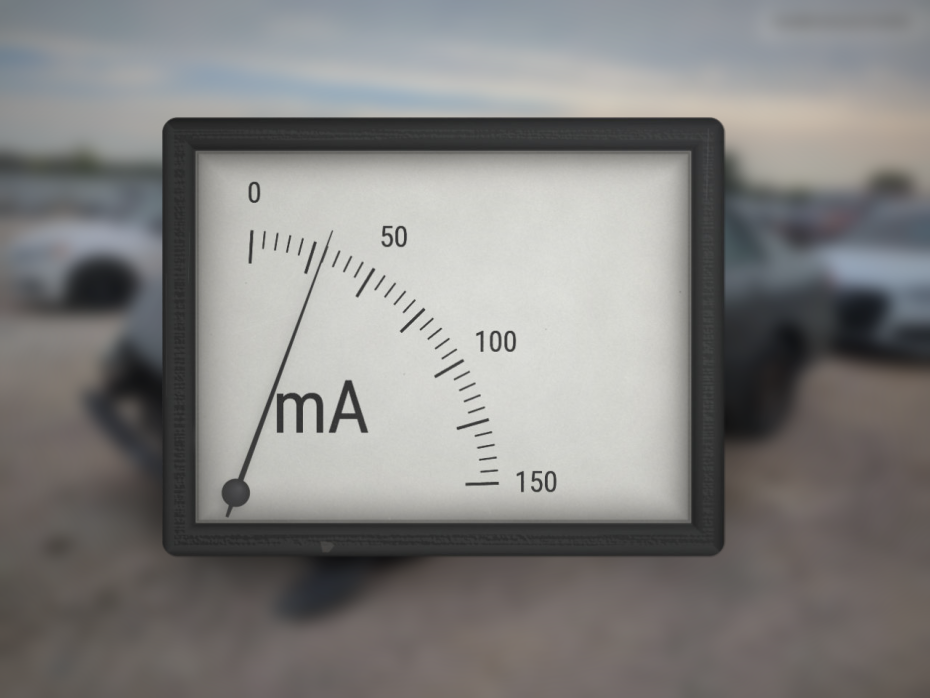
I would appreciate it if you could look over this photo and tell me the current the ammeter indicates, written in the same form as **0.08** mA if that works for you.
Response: **30** mA
